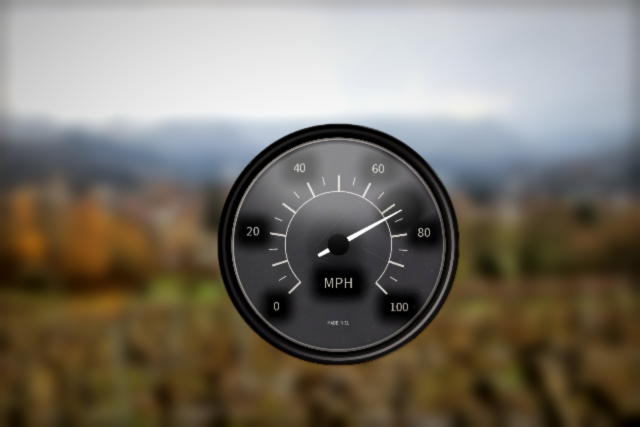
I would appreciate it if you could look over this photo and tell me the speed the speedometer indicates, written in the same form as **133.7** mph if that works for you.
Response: **72.5** mph
